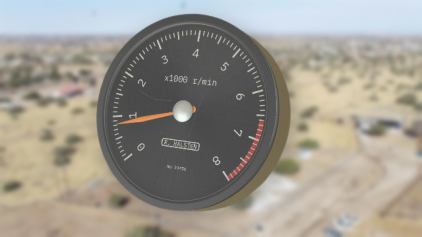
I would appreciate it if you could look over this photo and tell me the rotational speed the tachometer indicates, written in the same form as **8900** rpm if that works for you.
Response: **800** rpm
